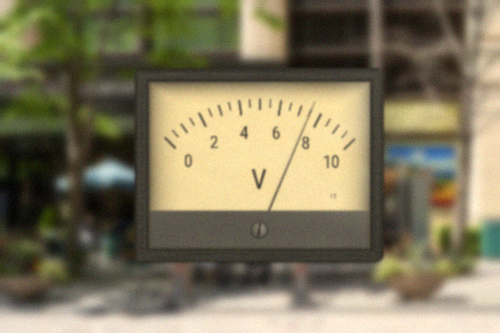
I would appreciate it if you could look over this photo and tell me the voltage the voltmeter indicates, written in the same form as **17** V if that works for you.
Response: **7.5** V
